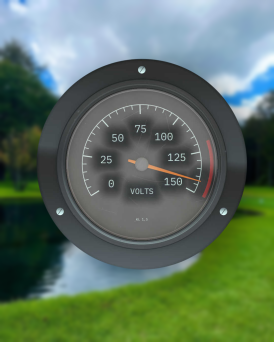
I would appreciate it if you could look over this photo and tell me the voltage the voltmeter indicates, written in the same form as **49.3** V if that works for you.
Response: **142.5** V
